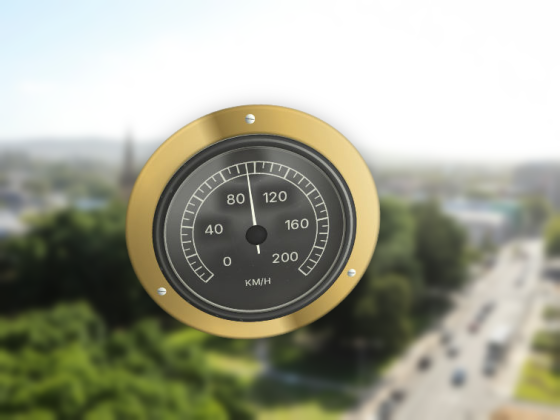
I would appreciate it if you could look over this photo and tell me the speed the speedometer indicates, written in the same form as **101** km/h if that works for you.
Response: **95** km/h
